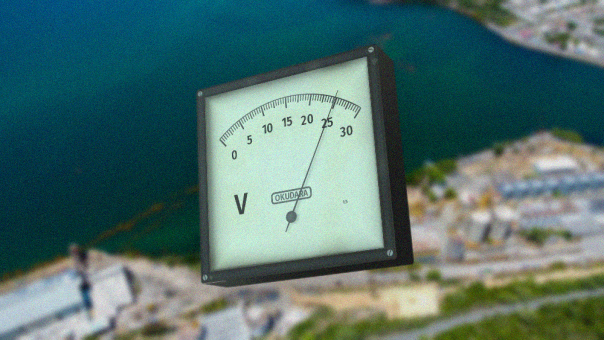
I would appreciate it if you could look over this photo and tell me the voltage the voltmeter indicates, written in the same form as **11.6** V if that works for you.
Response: **25** V
